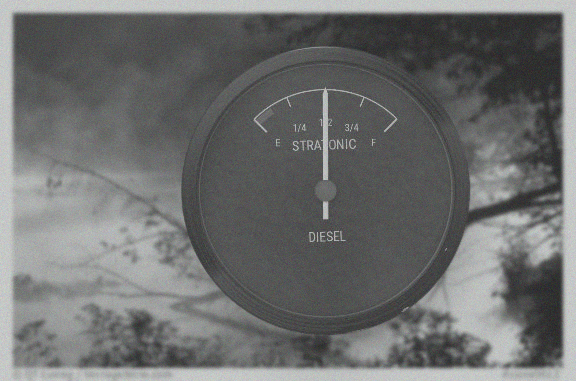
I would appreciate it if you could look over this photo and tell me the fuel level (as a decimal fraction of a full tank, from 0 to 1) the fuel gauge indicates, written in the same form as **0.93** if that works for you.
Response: **0.5**
